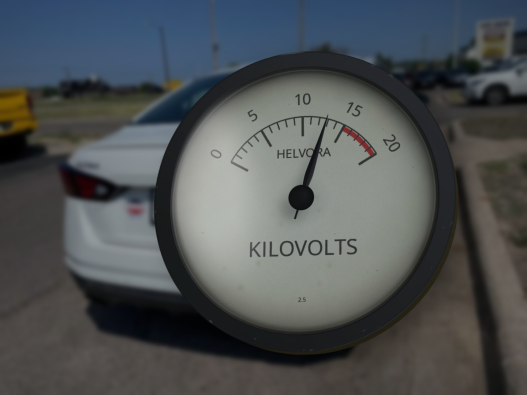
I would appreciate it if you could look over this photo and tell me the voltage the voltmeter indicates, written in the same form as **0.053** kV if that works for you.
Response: **13** kV
